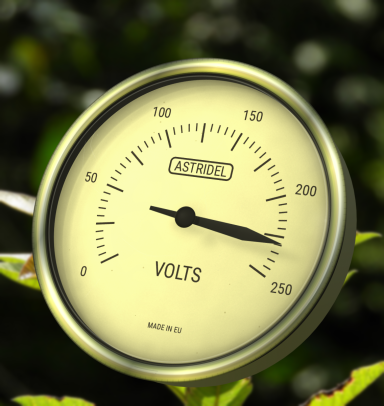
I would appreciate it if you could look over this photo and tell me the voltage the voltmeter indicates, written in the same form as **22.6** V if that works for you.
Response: **230** V
